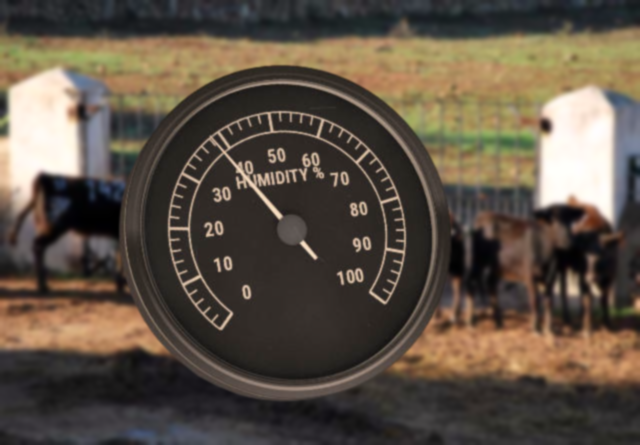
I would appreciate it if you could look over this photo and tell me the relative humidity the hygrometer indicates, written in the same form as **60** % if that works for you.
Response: **38** %
